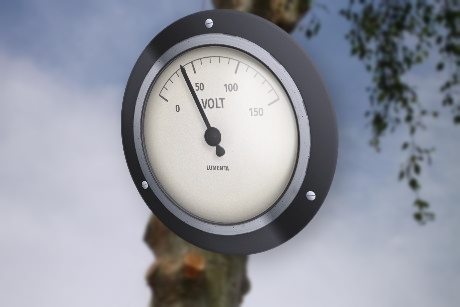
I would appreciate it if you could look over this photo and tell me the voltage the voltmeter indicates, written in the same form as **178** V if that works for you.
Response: **40** V
